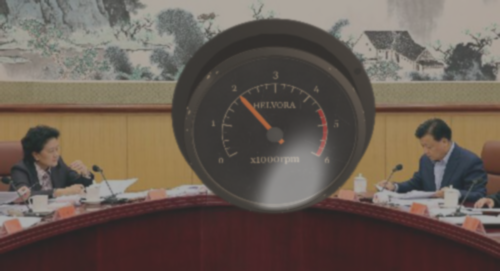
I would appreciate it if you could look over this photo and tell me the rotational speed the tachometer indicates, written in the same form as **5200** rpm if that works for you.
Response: **2000** rpm
